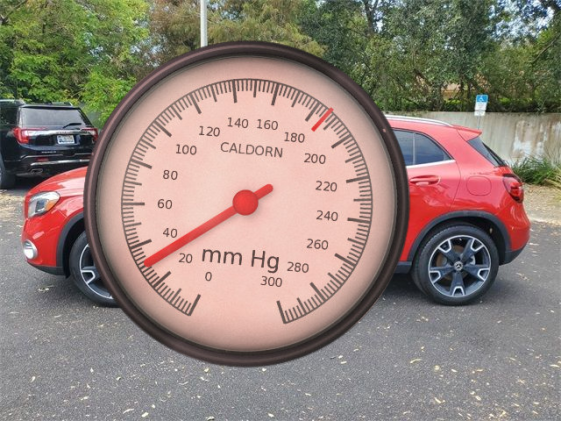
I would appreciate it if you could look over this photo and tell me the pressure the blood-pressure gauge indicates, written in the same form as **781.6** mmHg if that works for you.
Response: **30** mmHg
